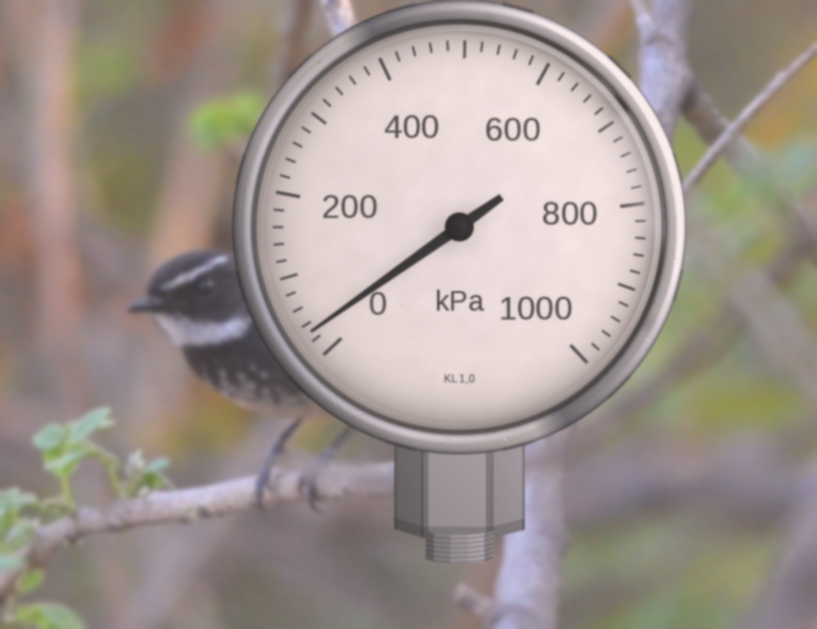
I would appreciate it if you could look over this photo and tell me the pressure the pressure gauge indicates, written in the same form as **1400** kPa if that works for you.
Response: **30** kPa
